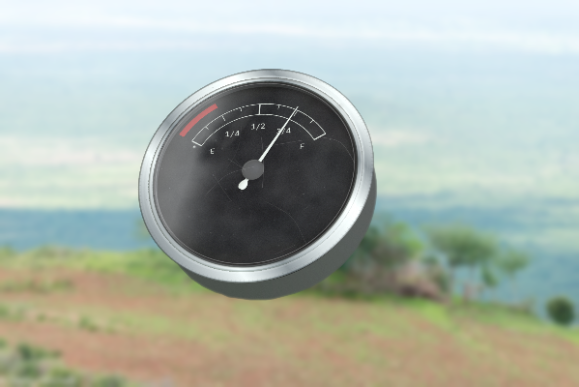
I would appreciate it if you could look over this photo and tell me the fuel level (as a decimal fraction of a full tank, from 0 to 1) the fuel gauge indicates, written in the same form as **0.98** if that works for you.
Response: **0.75**
